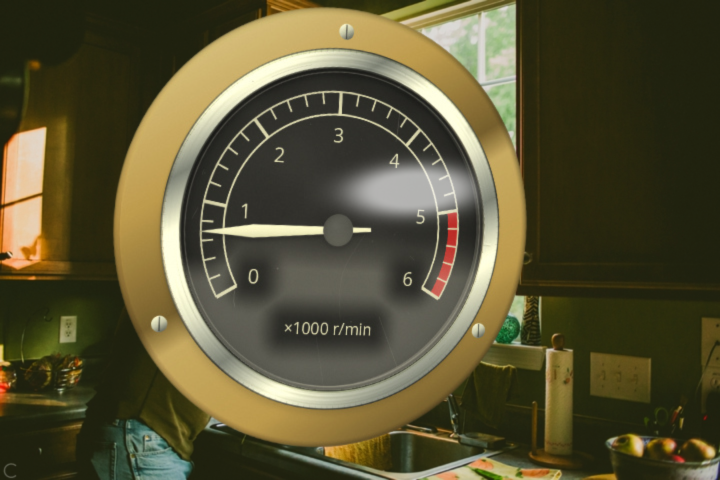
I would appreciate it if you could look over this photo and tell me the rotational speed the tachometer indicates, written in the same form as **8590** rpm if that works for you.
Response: **700** rpm
